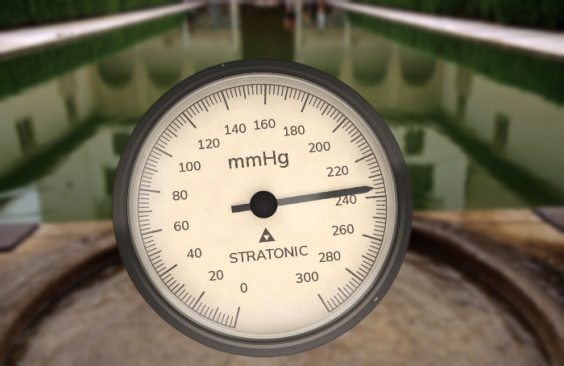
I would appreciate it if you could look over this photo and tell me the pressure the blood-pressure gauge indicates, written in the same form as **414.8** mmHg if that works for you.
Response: **236** mmHg
